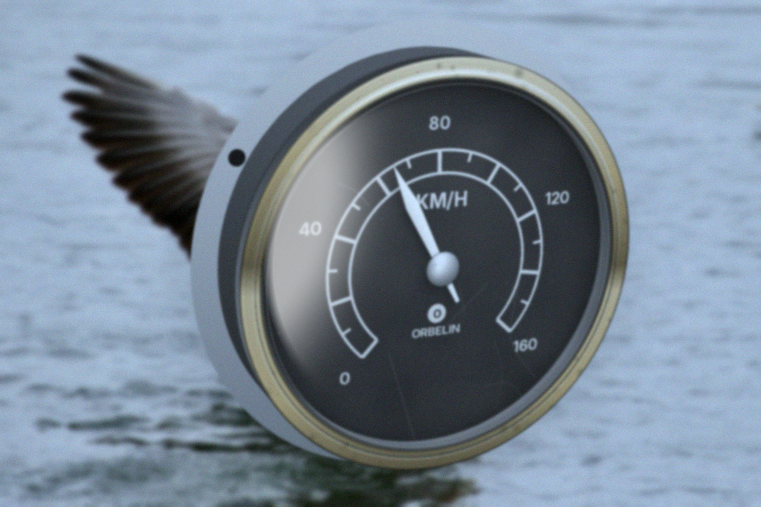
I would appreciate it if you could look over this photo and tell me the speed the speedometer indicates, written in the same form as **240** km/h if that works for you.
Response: **65** km/h
